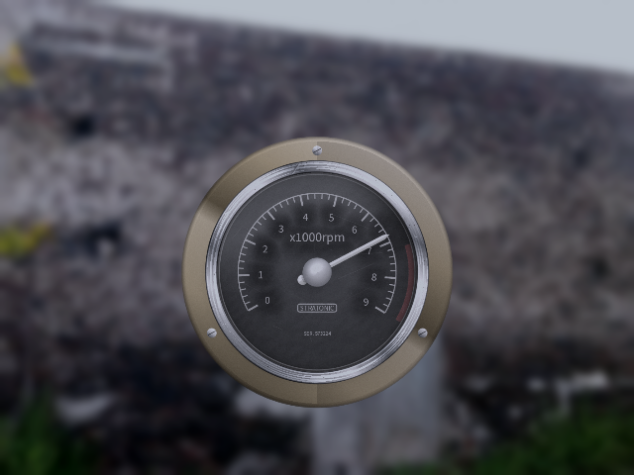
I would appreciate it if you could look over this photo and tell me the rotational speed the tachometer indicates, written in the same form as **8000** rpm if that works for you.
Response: **6800** rpm
